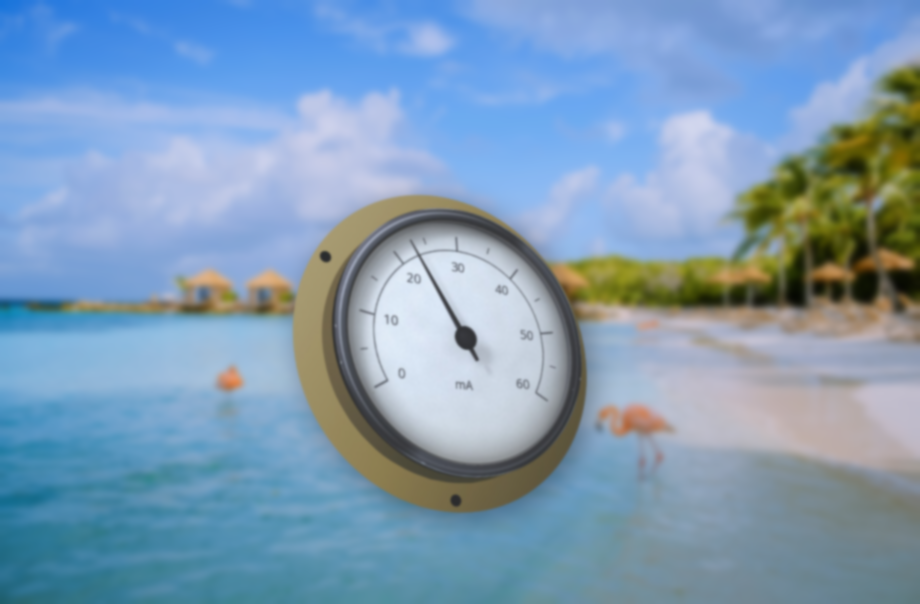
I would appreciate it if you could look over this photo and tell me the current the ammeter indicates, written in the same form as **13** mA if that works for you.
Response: **22.5** mA
